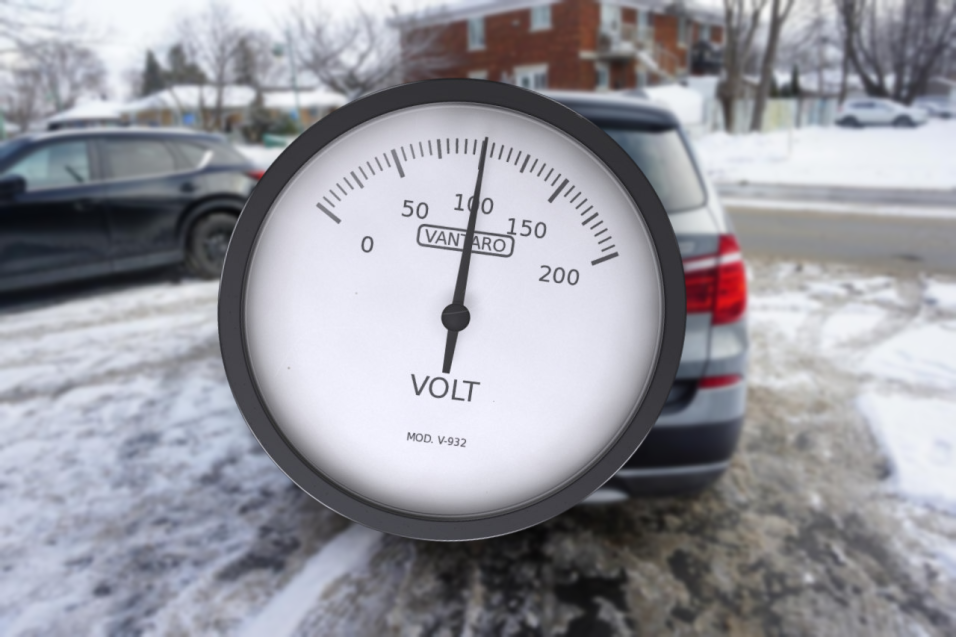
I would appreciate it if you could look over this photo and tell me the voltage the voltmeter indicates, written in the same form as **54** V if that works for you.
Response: **100** V
